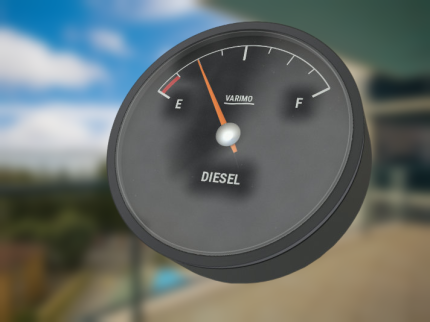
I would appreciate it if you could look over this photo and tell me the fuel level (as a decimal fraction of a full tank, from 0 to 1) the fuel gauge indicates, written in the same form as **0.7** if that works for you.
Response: **0.25**
